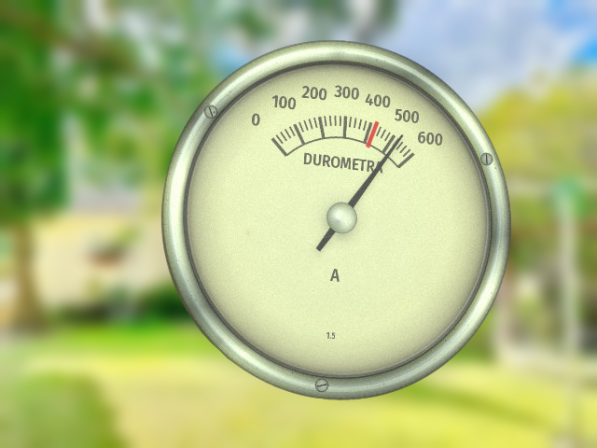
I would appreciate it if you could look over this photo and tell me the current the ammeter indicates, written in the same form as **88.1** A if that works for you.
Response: **520** A
